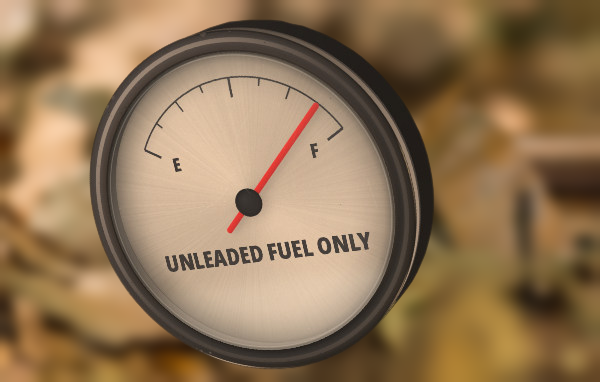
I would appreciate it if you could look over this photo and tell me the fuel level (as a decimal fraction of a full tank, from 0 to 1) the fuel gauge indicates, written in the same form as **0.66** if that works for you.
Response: **0.875**
